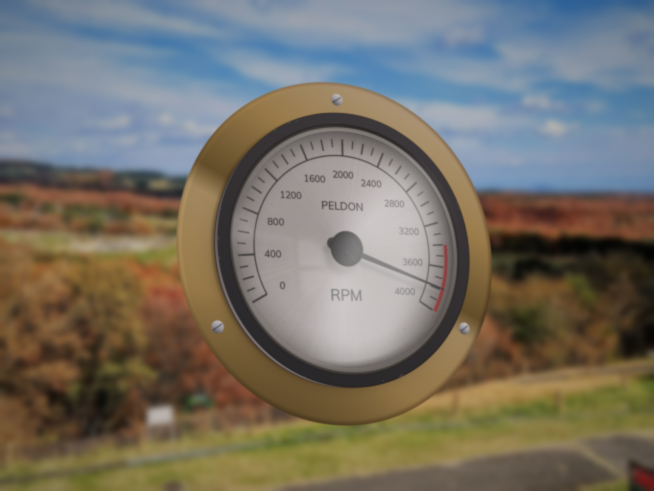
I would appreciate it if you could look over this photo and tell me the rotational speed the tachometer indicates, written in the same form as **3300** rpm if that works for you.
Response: **3800** rpm
